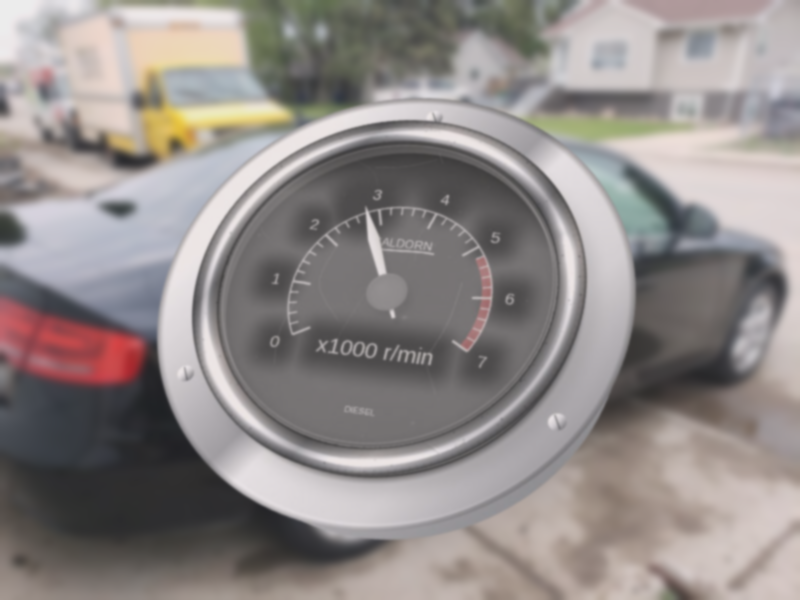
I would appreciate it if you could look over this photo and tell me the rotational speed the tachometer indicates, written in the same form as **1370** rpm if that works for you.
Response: **2800** rpm
